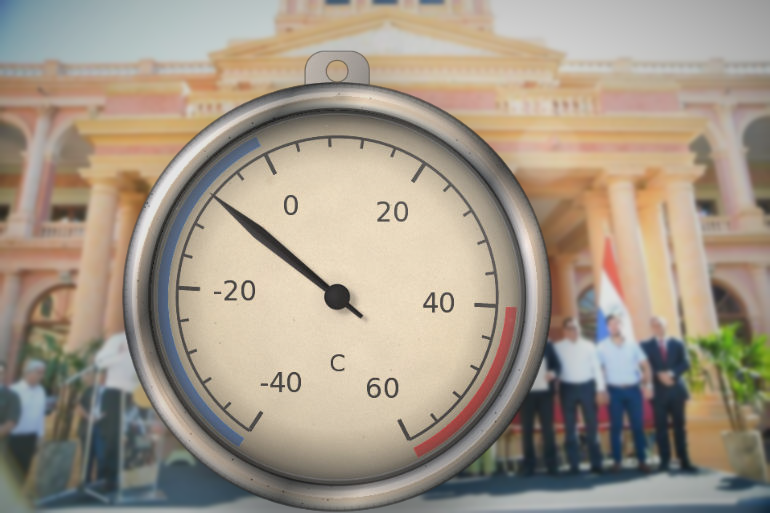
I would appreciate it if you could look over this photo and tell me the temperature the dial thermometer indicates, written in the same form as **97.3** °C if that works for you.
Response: **-8** °C
